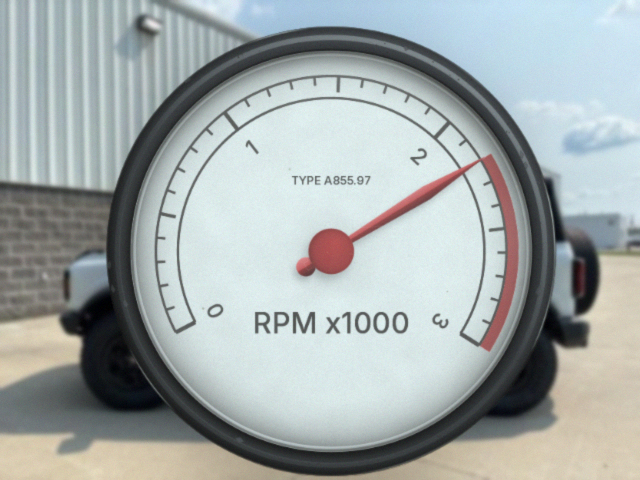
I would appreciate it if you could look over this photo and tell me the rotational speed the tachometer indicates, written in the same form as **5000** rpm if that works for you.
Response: **2200** rpm
